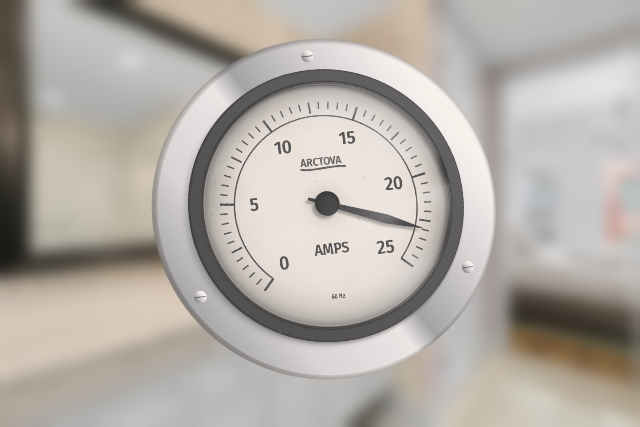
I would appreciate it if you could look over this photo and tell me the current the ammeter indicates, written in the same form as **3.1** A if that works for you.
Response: **23** A
